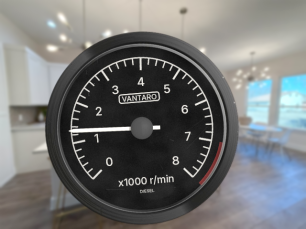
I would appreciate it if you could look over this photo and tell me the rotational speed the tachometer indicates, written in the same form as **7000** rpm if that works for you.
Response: **1300** rpm
